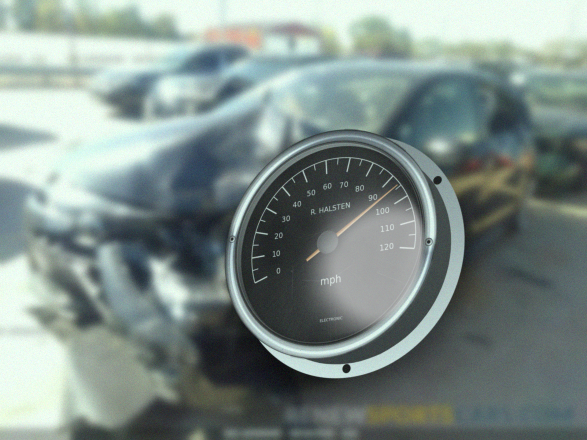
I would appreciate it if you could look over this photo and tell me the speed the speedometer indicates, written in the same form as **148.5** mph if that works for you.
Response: **95** mph
